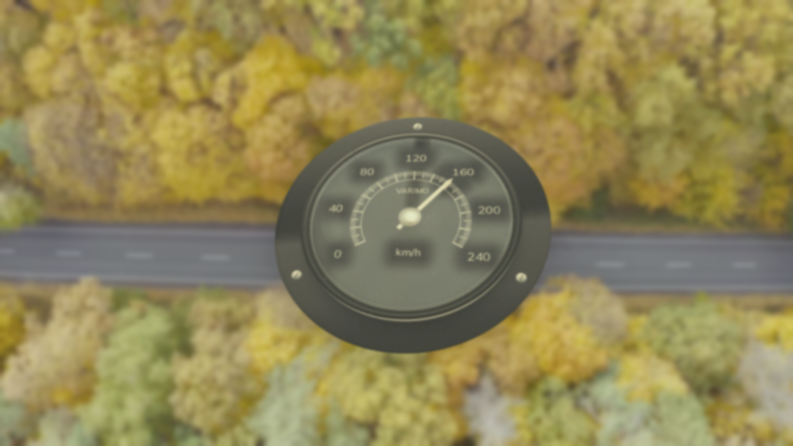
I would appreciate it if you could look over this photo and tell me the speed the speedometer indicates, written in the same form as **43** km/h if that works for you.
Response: **160** km/h
